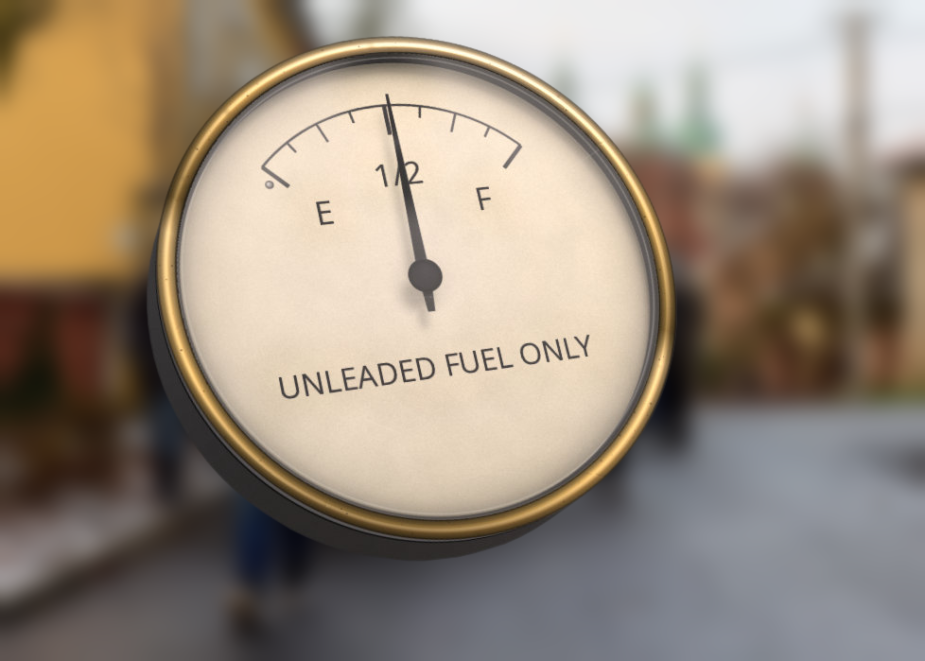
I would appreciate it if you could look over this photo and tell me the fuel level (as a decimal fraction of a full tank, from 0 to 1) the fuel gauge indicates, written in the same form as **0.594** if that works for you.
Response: **0.5**
